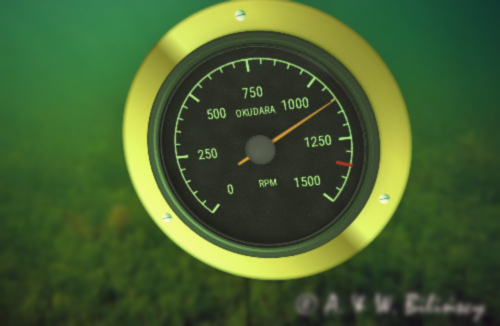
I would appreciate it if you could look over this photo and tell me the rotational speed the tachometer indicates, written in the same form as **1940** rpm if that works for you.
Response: **1100** rpm
